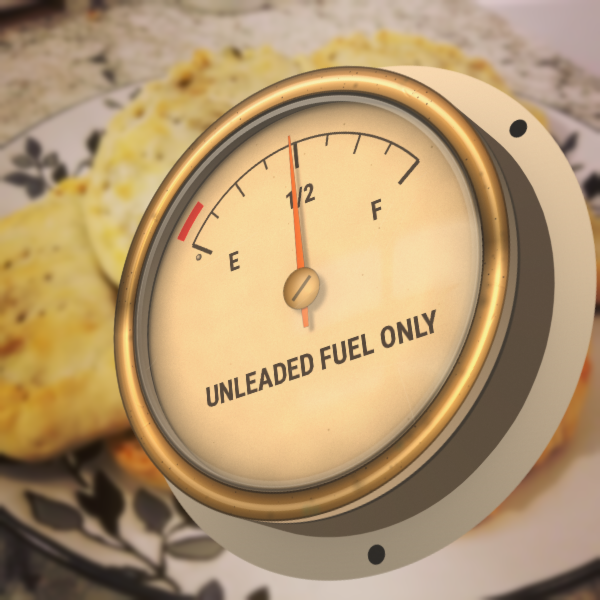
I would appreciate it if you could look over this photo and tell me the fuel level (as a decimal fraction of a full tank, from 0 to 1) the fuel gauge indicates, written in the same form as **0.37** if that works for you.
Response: **0.5**
